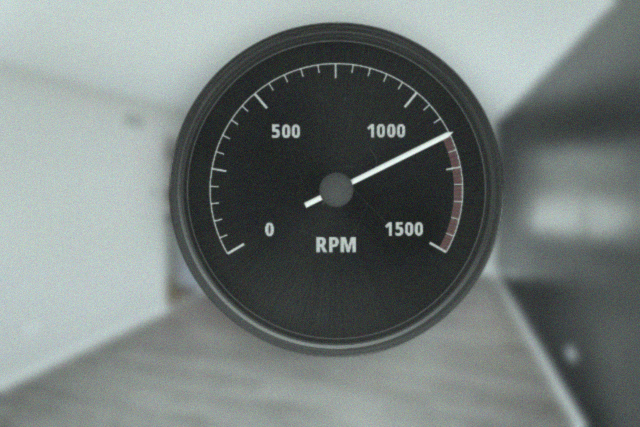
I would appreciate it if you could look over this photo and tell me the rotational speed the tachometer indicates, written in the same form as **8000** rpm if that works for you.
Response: **1150** rpm
